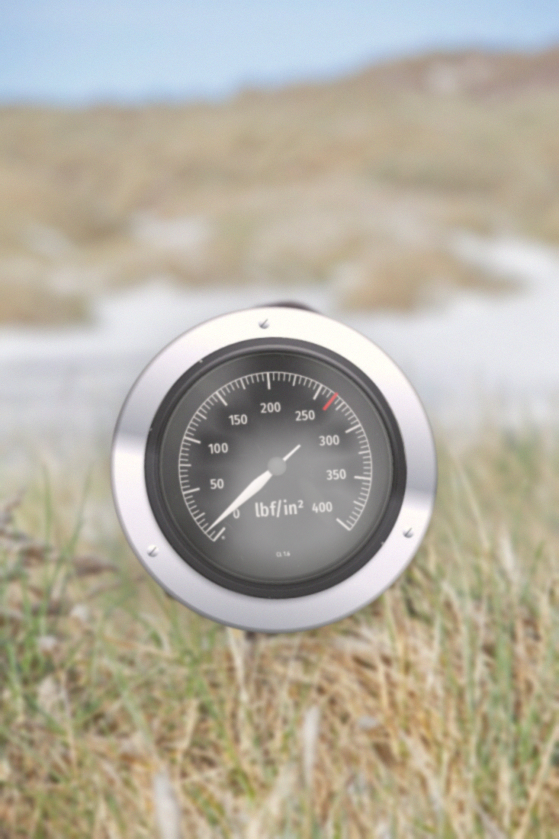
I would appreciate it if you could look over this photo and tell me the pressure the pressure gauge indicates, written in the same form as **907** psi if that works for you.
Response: **10** psi
